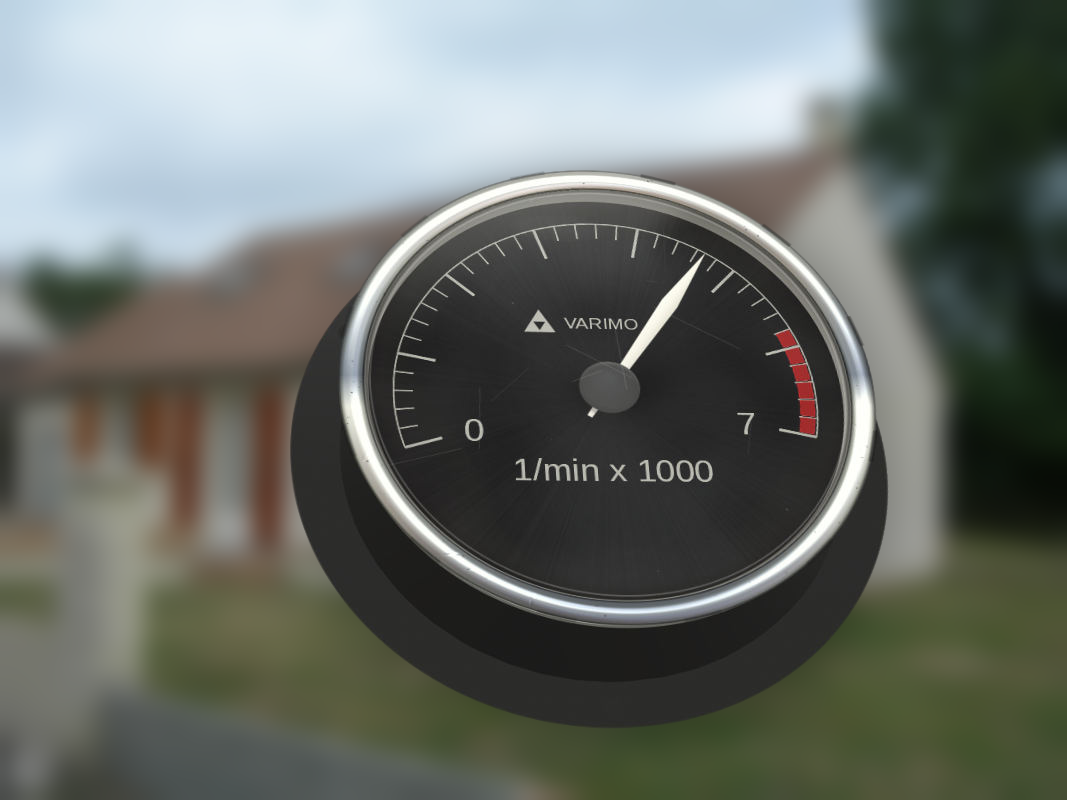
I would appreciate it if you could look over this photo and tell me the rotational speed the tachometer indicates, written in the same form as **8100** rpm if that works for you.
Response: **4700** rpm
